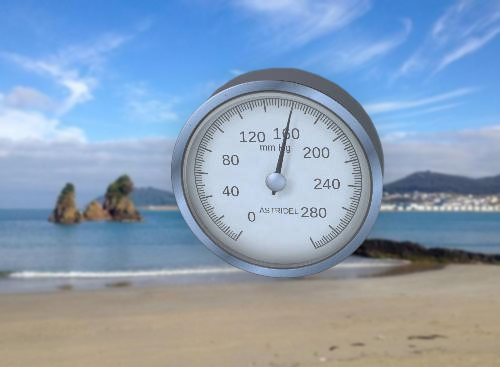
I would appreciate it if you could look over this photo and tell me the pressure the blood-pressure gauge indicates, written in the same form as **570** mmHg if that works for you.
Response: **160** mmHg
